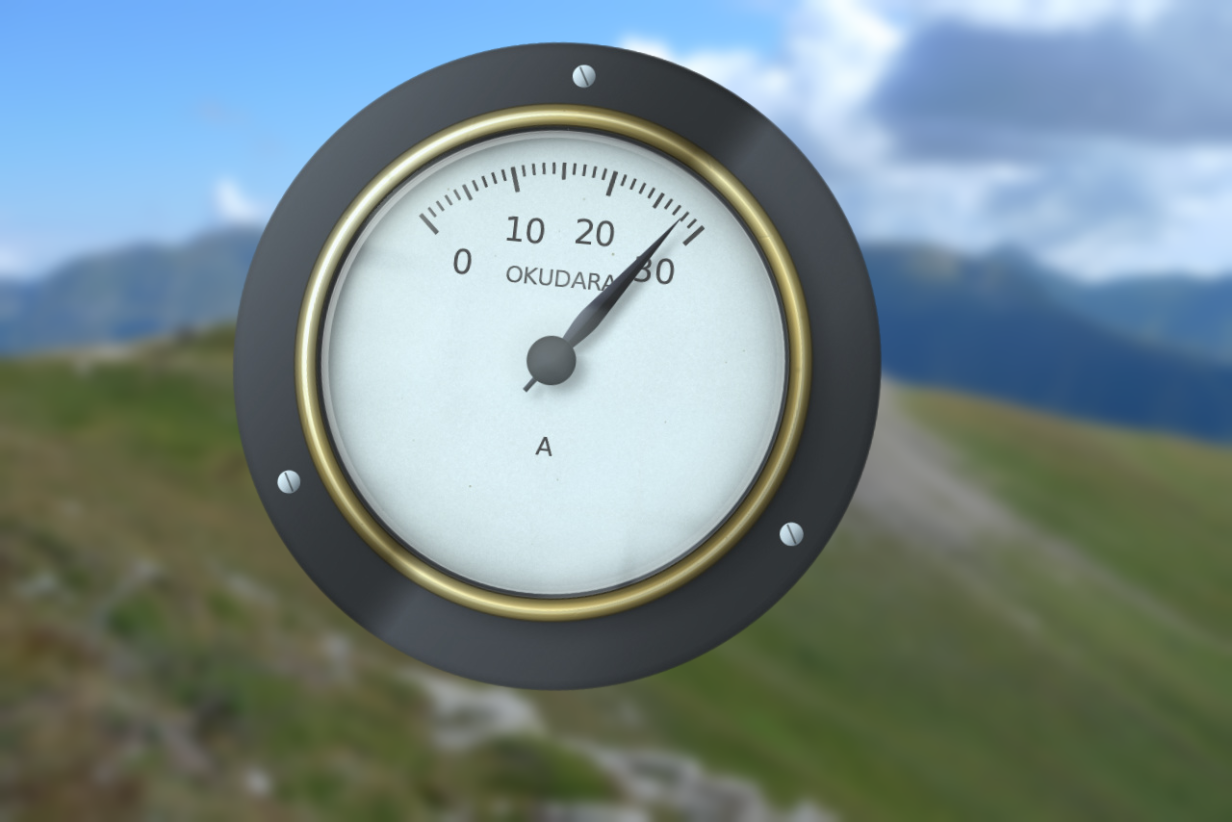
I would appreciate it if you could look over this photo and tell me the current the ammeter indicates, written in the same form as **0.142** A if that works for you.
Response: **28** A
